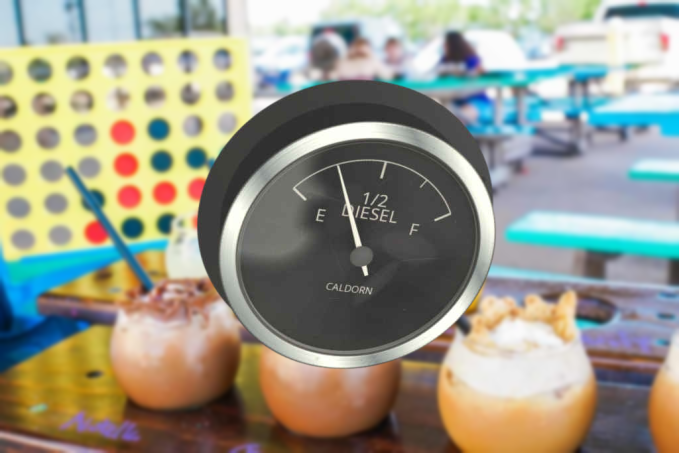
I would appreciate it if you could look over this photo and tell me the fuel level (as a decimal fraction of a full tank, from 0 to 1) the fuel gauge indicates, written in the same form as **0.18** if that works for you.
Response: **0.25**
